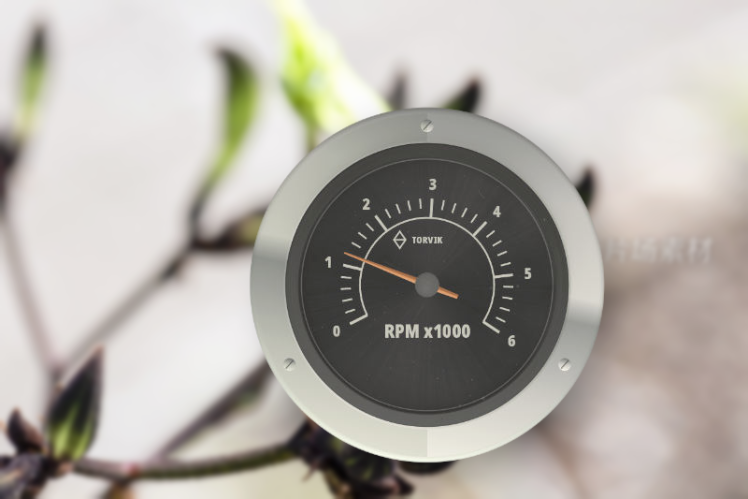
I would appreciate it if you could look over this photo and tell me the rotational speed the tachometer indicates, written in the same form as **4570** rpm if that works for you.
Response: **1200** rpm
